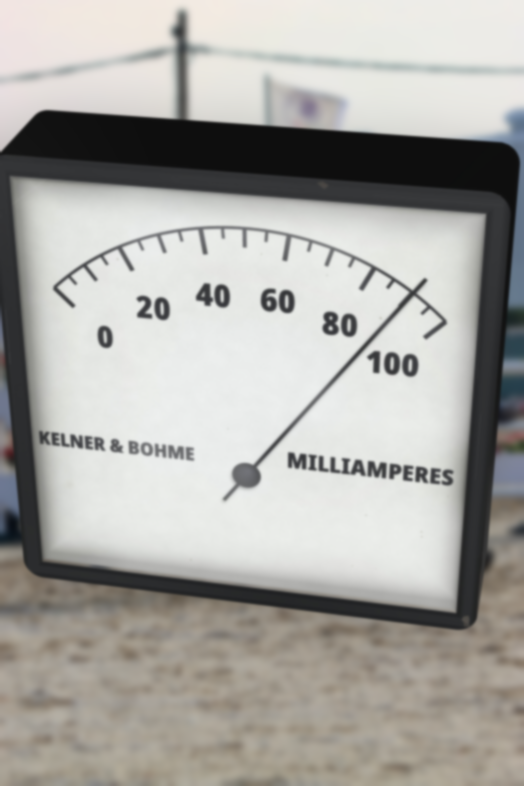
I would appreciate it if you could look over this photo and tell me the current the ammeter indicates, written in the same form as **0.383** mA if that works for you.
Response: **90** mA
